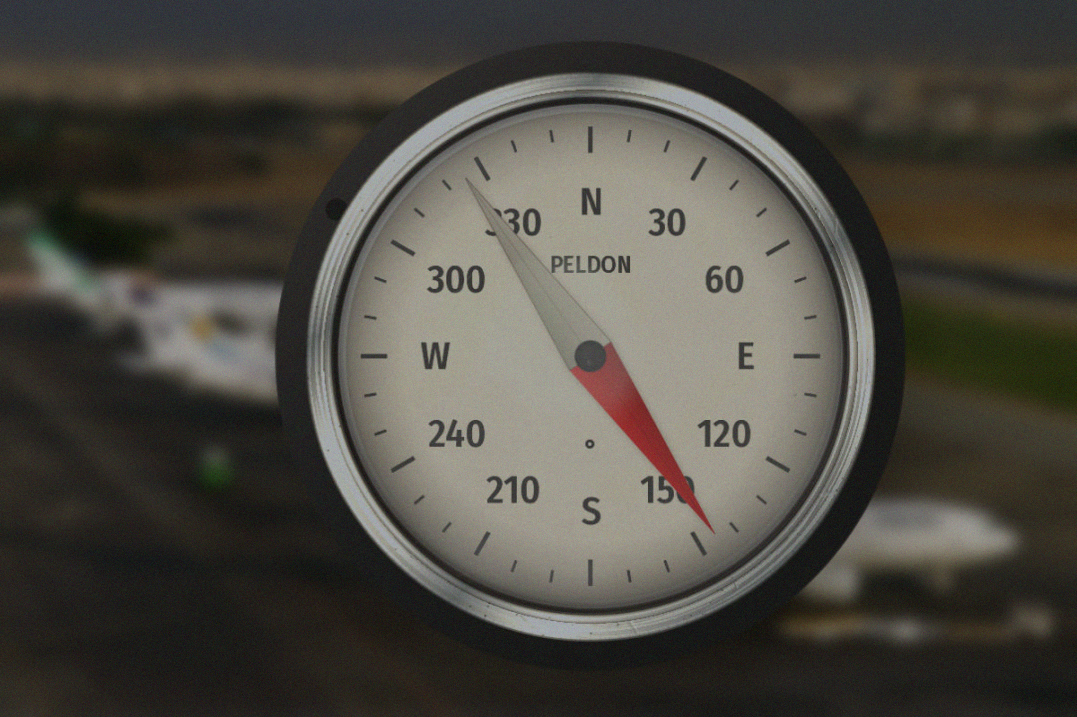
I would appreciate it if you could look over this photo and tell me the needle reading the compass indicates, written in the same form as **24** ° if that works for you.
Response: **145** °
